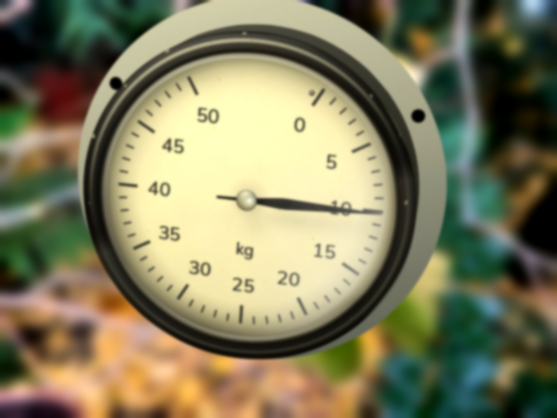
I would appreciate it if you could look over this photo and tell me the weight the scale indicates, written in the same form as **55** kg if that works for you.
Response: **10** kg
